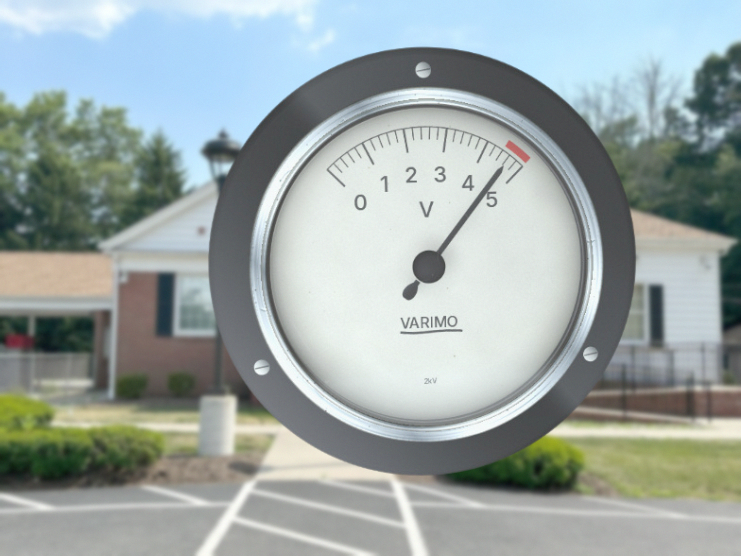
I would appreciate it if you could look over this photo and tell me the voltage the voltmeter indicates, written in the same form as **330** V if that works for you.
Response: **4.6** V
